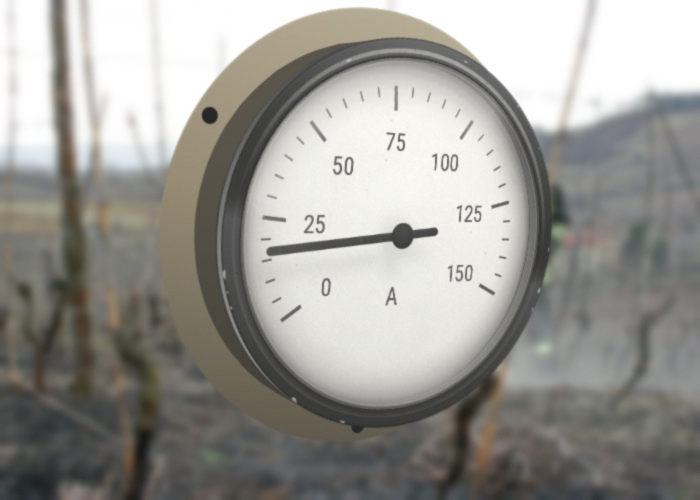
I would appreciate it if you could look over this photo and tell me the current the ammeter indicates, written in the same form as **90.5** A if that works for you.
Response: **17.5** A
